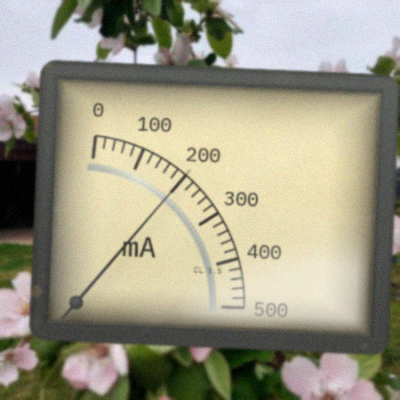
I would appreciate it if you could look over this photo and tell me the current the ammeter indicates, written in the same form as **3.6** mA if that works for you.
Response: **200** mA
